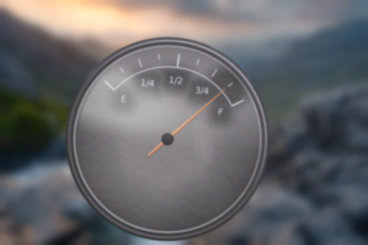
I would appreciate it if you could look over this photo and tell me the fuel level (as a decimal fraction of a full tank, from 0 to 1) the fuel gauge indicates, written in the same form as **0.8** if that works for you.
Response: **0.875**
